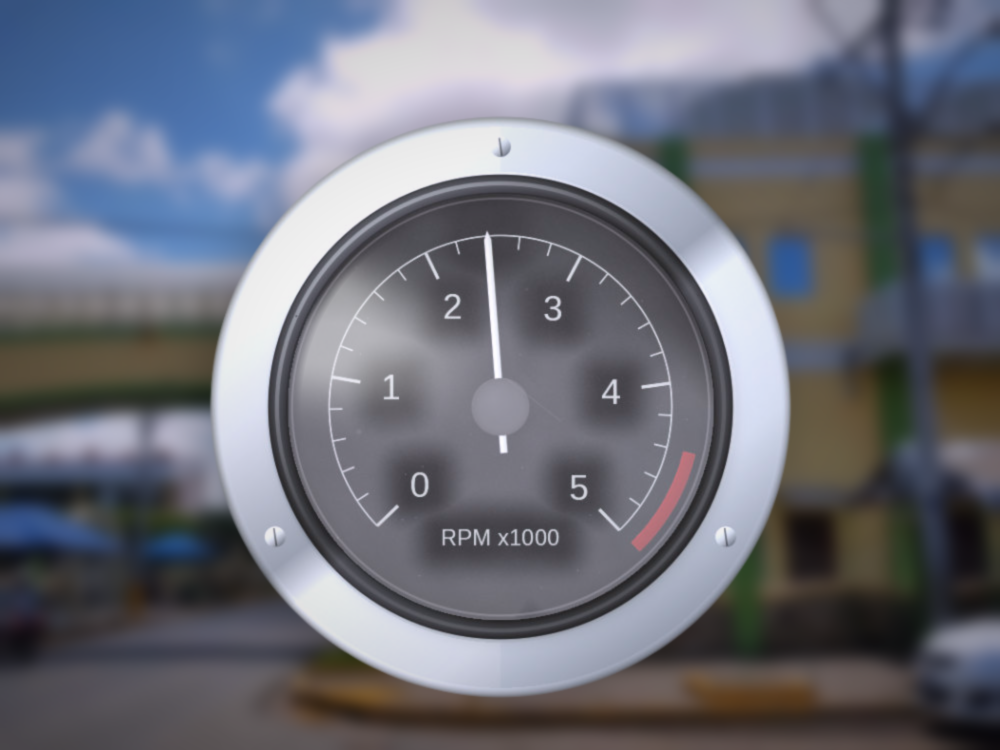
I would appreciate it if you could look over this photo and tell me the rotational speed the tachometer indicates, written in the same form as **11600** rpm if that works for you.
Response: **2400** rpm
